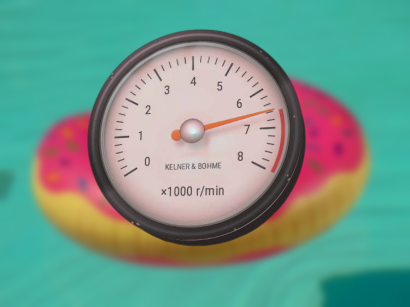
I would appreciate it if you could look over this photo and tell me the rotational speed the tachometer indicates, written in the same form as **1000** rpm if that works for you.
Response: **6600** rpm
